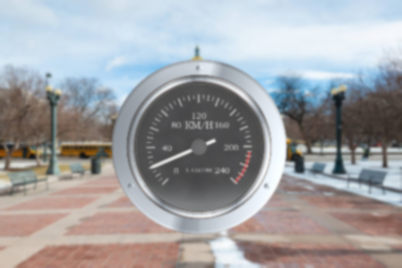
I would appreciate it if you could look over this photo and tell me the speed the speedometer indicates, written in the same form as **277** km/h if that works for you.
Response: **20** km/h
